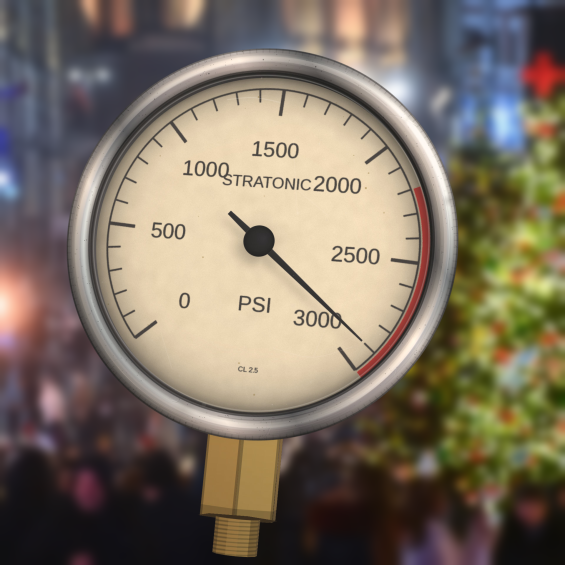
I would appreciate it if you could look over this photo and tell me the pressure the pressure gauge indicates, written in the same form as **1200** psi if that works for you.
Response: **2900** psi
